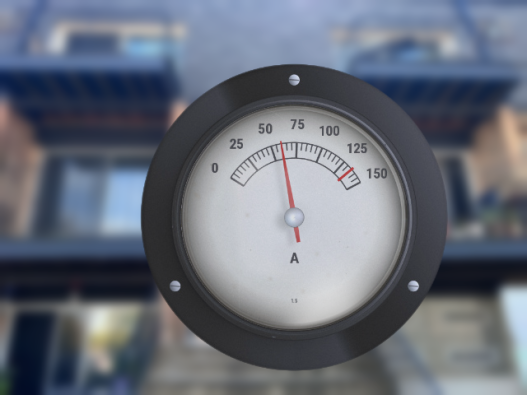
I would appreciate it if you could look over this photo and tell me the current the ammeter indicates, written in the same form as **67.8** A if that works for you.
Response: **60** A
